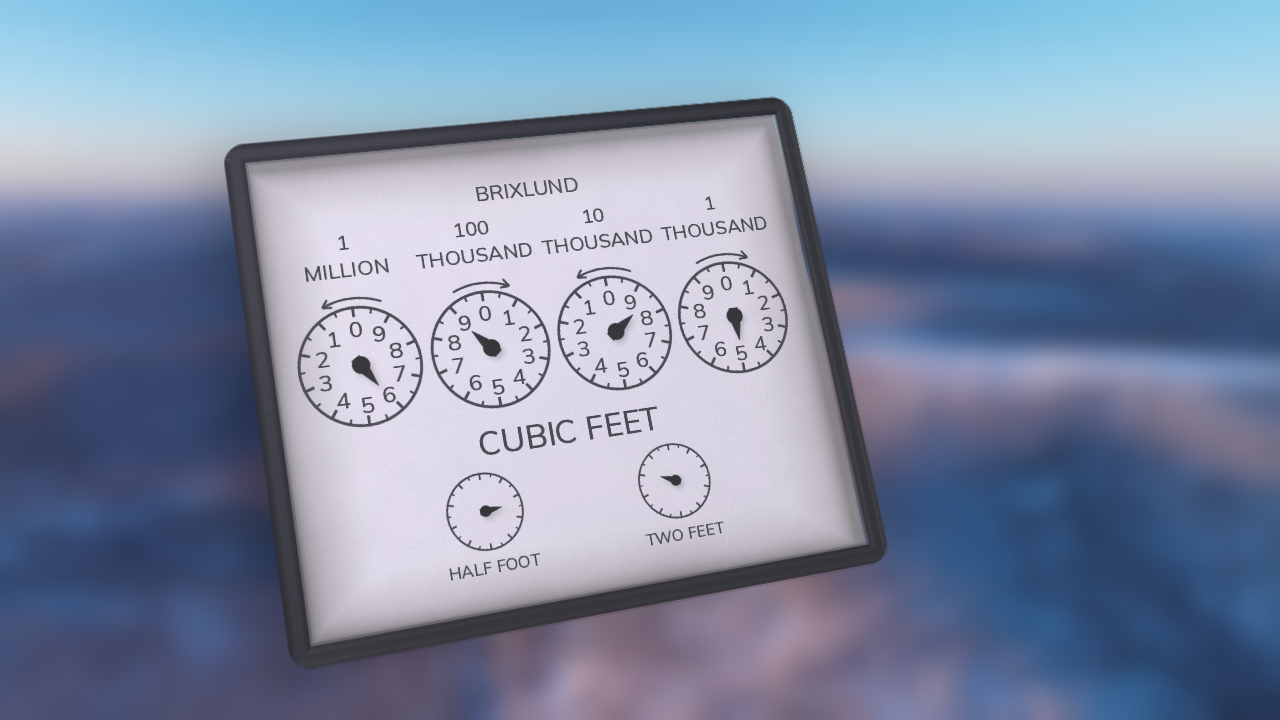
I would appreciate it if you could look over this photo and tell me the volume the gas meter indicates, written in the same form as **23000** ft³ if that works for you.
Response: **588500** ft³
